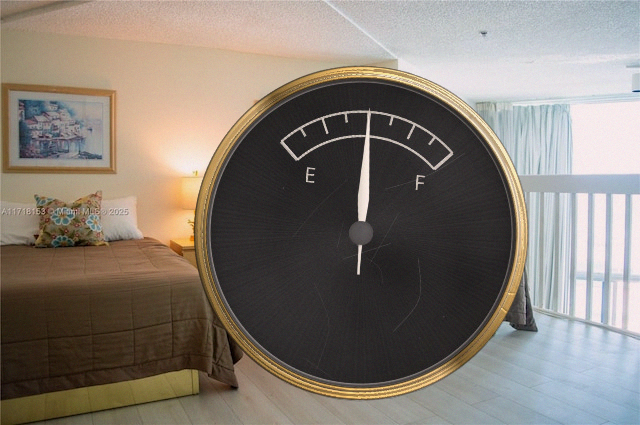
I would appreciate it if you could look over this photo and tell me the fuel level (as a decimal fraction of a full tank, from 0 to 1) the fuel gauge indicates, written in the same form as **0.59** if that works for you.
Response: **0.5**
